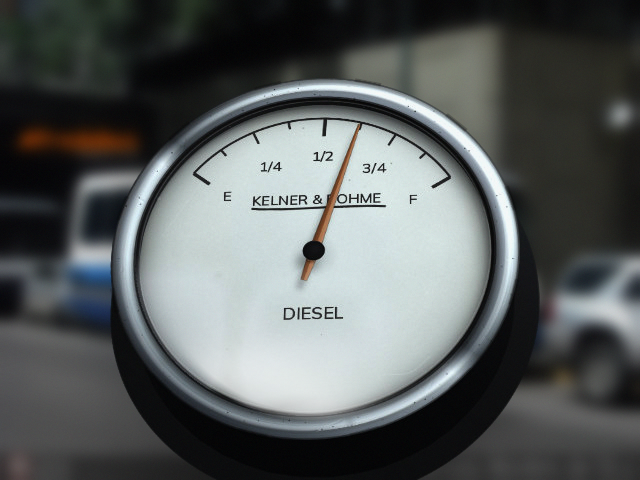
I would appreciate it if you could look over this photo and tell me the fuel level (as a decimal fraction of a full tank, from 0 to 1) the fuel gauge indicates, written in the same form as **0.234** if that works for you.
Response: **0.625**
